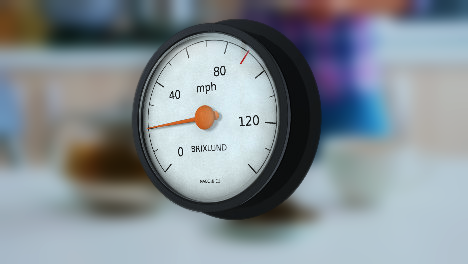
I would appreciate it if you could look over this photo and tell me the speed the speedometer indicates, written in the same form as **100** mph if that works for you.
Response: **20** mph
